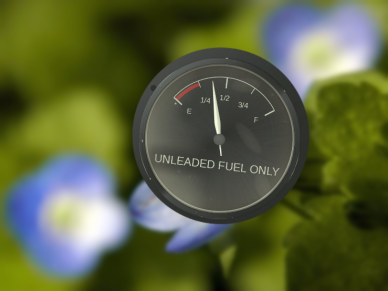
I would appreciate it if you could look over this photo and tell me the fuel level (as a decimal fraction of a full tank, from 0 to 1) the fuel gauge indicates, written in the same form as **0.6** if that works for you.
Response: **0.375**
